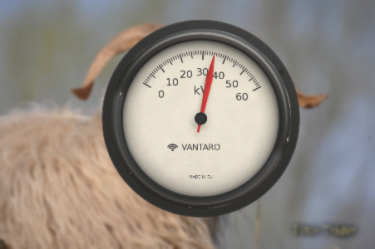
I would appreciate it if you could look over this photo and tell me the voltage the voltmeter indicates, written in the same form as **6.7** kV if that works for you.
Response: **35** kV
